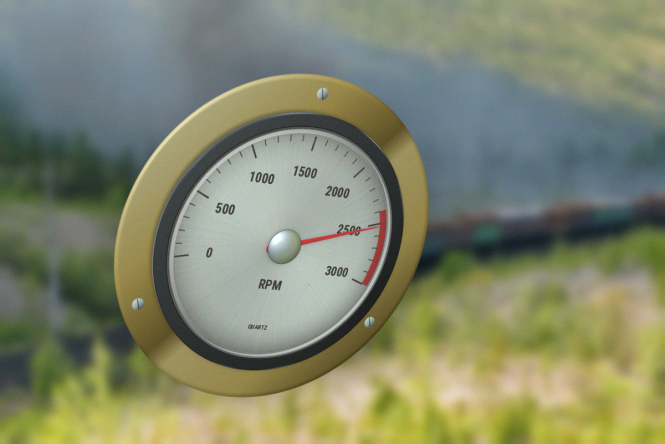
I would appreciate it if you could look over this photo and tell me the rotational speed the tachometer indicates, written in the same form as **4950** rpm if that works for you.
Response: **2500** rpm
